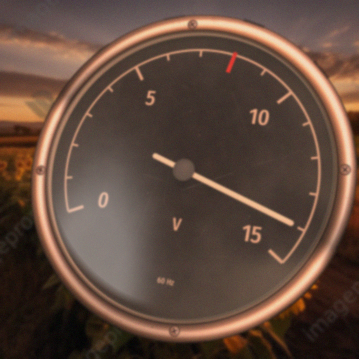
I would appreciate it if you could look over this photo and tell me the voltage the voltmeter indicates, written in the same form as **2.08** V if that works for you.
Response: **14** V
